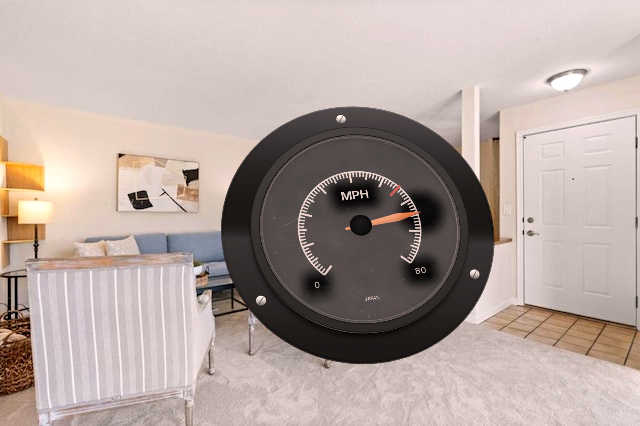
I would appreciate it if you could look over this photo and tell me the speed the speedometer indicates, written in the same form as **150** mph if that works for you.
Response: **65** mph
